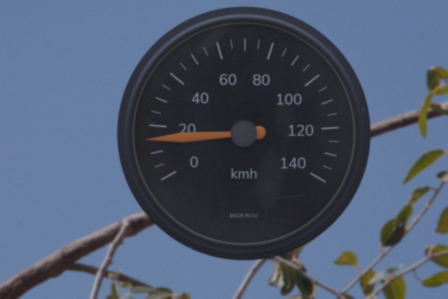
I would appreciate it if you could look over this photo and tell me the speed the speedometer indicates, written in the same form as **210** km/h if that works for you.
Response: **15** km/h
